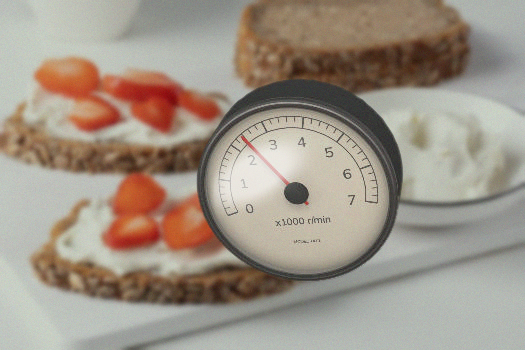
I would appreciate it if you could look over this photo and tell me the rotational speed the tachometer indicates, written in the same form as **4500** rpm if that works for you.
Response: **2400** rpm
